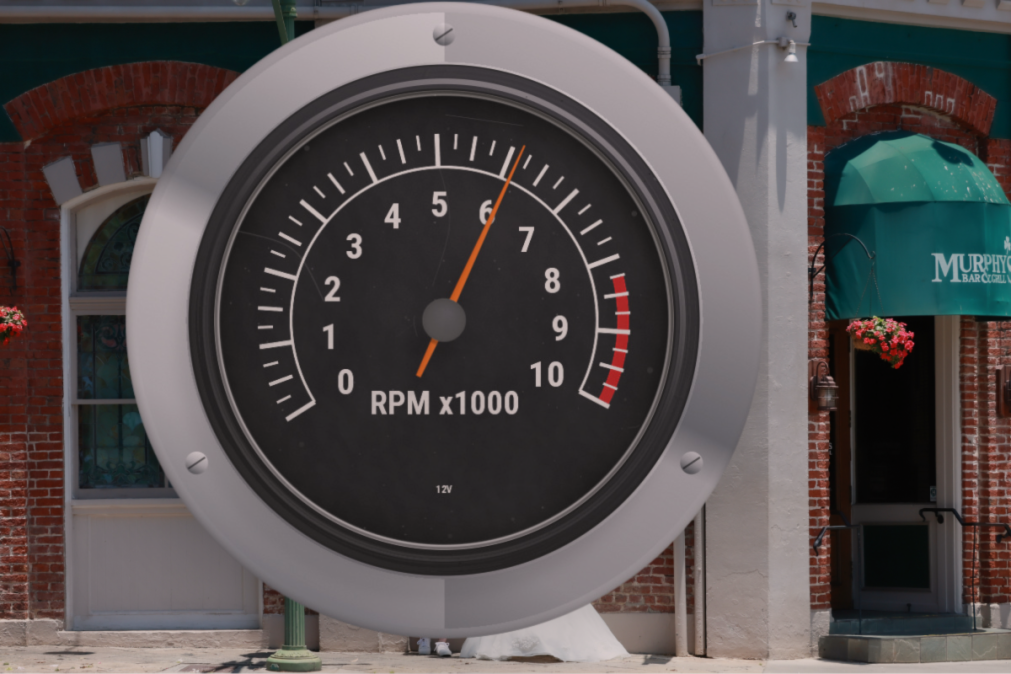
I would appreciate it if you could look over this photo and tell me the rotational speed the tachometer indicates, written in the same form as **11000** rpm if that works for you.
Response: **6125** rpm
